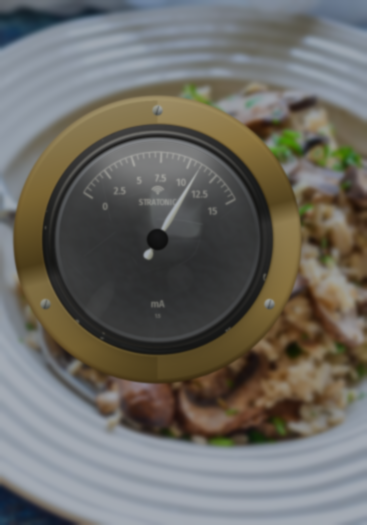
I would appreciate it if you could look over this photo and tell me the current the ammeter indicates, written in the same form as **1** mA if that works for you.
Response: **11** mA
